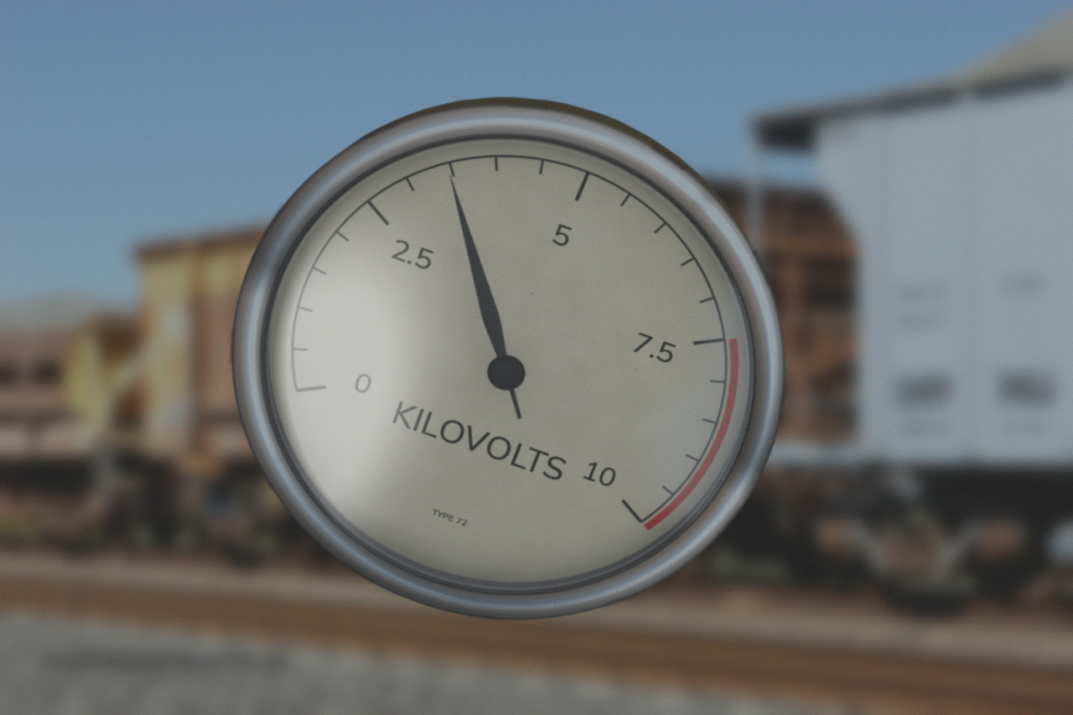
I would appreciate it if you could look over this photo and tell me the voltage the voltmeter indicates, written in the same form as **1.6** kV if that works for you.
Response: **3.5** kV
